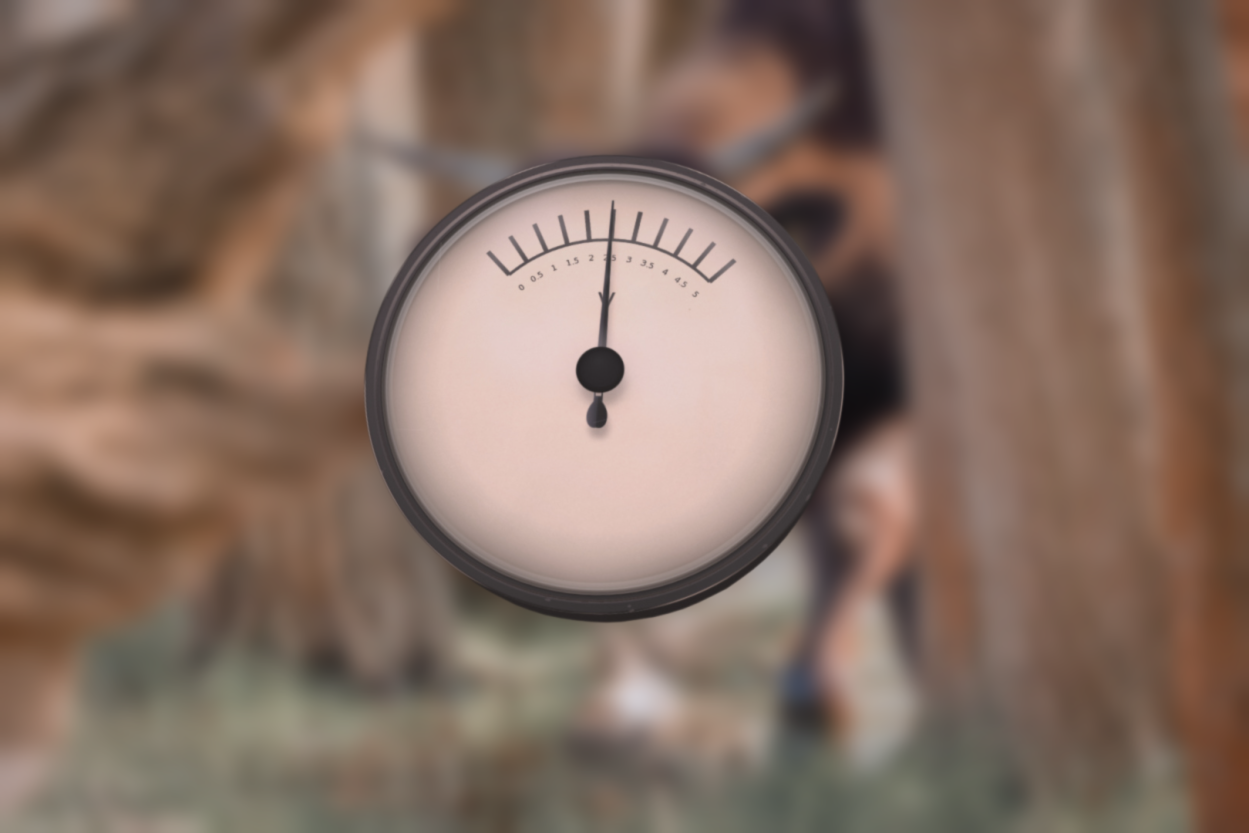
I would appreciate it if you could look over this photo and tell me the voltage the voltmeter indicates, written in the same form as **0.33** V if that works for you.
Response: **2.5** V
